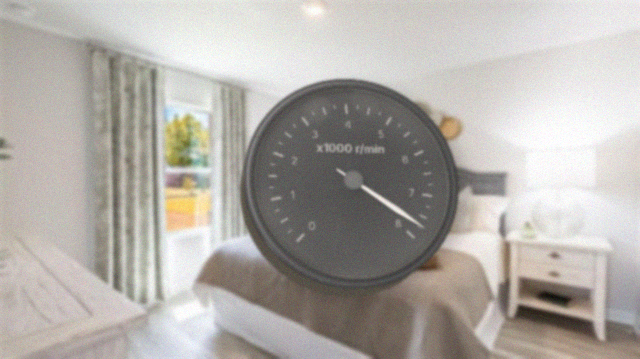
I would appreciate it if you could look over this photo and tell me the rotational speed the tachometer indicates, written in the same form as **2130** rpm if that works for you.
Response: **7750** rpm
